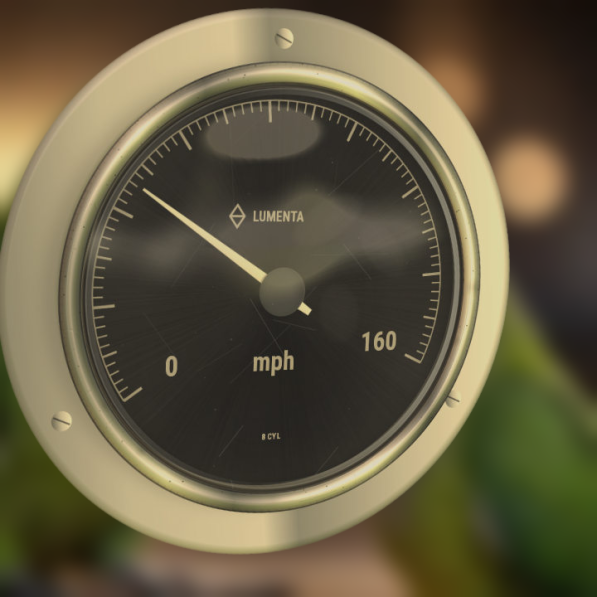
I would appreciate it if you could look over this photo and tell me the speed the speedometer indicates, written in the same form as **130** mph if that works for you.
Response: **46** mph
